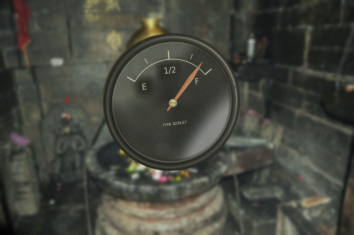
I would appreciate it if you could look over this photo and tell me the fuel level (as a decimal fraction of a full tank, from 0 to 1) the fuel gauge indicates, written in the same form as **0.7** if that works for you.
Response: **0.875**
